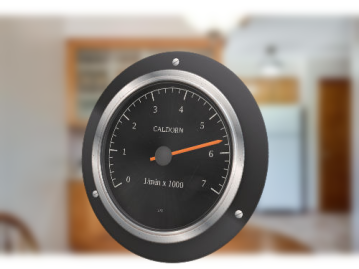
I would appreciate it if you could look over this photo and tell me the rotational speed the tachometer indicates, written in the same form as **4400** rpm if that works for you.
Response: **5700** rpm
